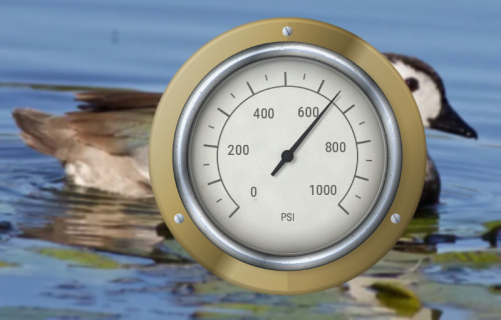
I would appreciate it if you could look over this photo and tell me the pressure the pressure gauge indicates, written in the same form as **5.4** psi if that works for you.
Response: **650** psi
